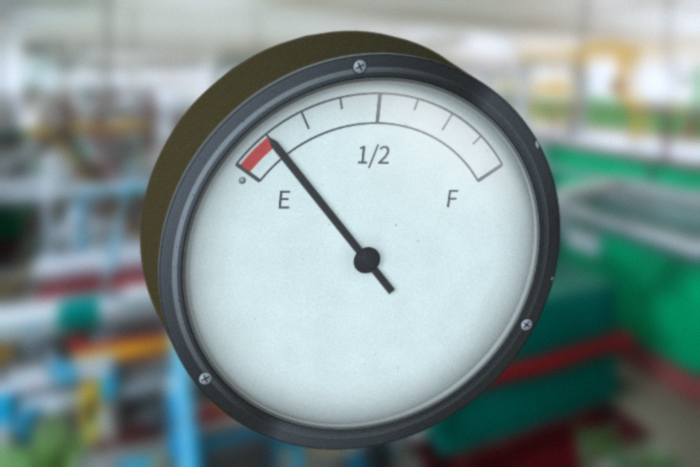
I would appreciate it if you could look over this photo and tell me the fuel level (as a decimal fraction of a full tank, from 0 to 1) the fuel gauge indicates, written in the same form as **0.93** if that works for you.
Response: **0.125**
